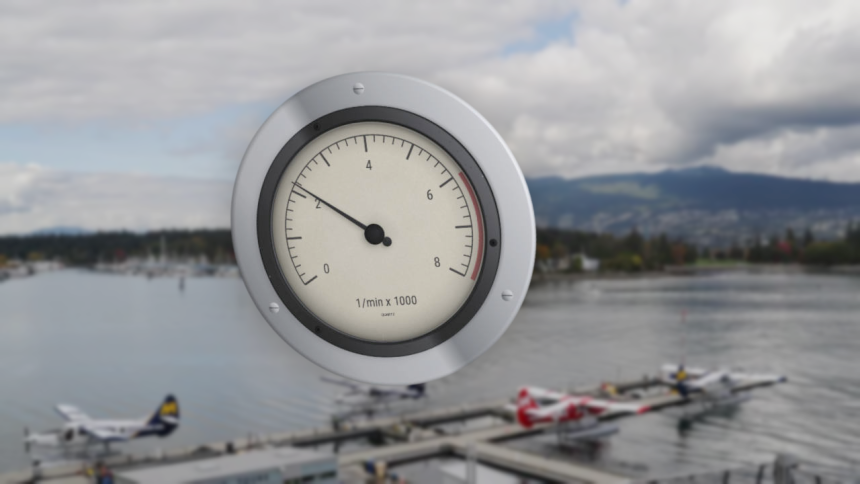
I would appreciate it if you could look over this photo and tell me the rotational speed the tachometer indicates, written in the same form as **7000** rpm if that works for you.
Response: **2200** rpm
